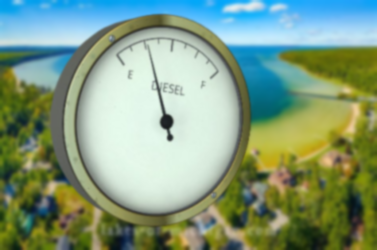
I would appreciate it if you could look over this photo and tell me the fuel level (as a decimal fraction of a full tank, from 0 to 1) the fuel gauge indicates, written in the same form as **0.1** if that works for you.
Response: **0.25**
